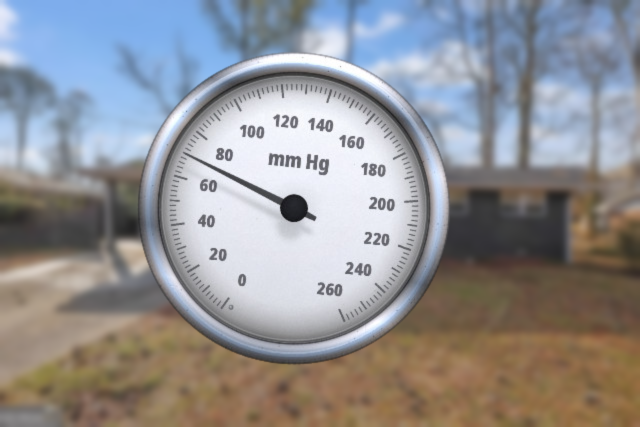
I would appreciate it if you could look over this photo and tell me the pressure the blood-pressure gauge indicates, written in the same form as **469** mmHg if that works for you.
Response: **70** mmHg
